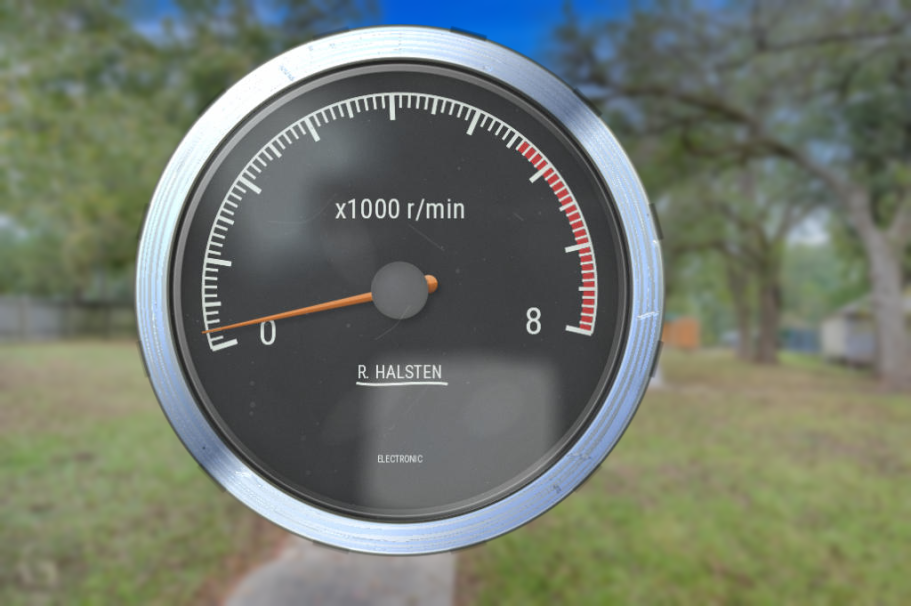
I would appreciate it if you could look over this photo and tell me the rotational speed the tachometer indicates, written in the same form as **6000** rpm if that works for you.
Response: **200** rpm
